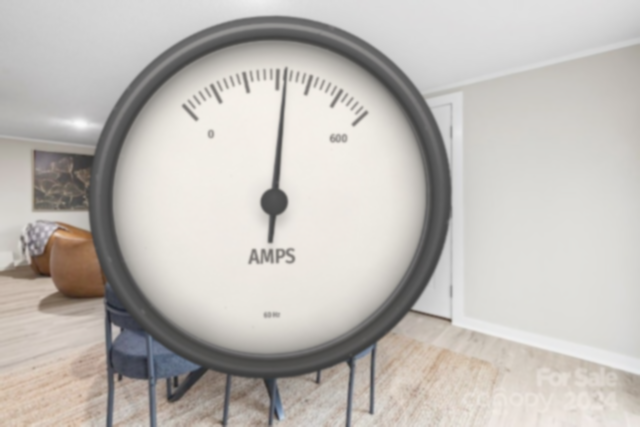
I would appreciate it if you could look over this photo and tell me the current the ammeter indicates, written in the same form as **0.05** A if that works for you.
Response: **320** A
